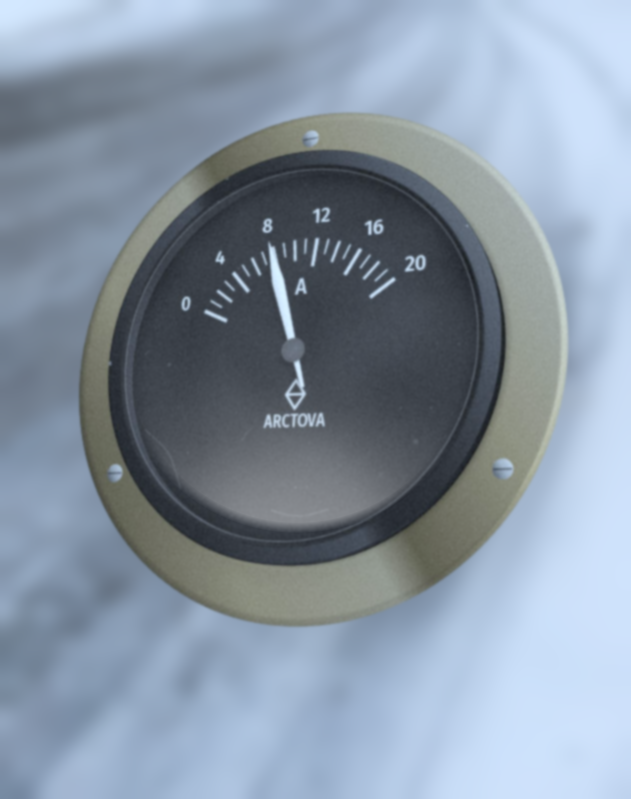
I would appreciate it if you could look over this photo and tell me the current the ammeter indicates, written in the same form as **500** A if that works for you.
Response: **8** A
